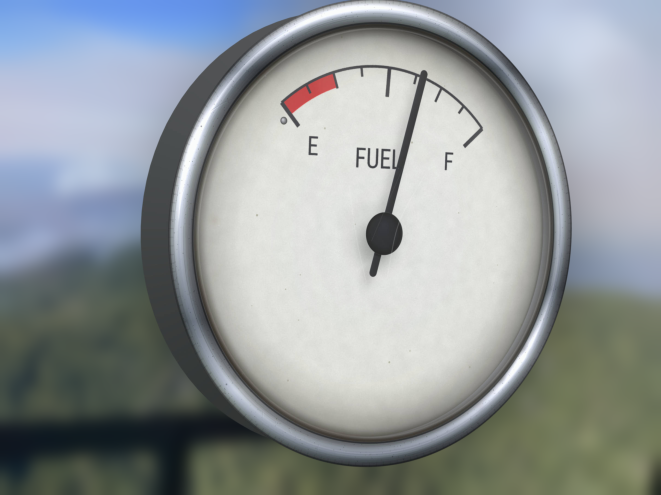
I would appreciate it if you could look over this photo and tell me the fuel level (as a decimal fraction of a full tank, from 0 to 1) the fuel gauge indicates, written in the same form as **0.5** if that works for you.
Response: **0.625**
